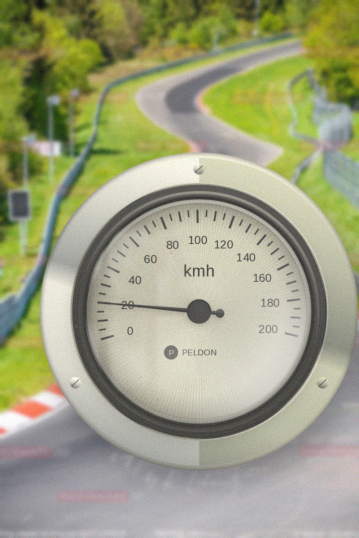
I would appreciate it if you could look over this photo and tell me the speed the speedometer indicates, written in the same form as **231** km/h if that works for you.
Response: **20** km/h
